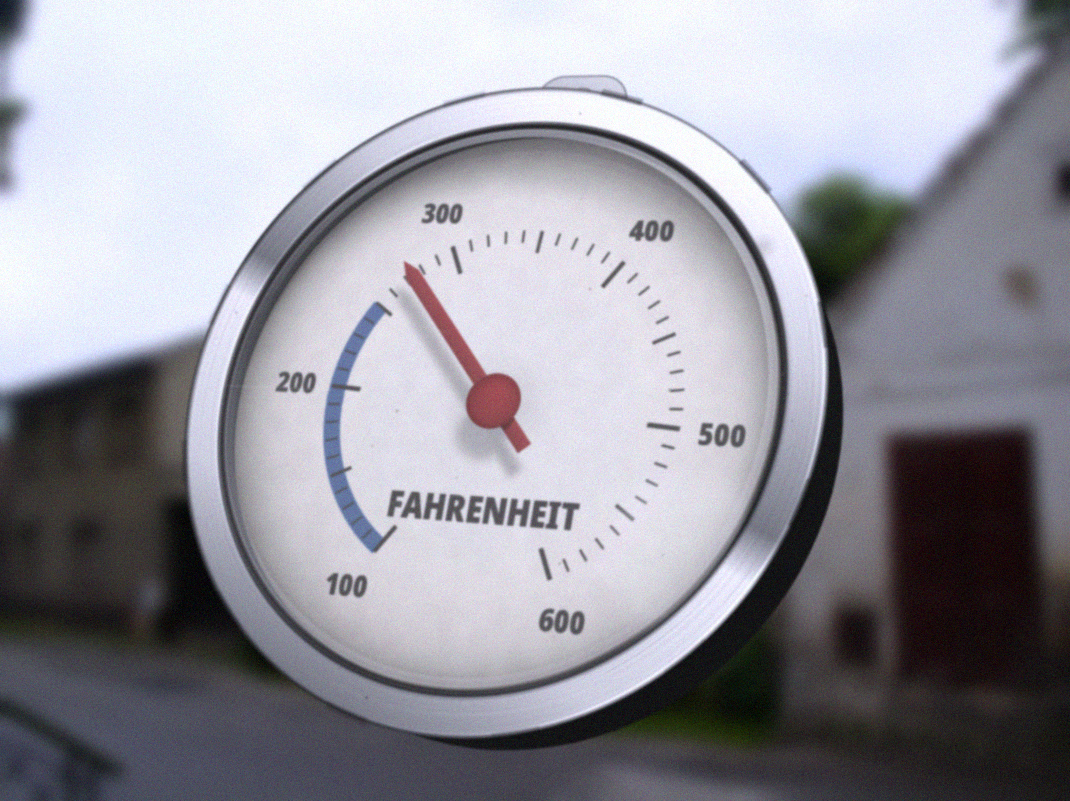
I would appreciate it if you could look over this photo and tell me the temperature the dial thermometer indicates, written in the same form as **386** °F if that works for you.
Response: **275** °F
